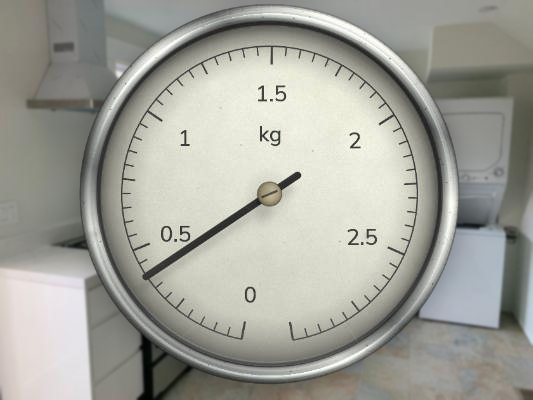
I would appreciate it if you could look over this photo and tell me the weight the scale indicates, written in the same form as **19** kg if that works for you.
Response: **0.4** kg
